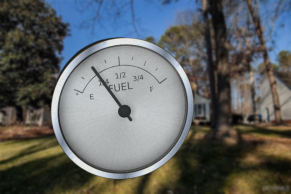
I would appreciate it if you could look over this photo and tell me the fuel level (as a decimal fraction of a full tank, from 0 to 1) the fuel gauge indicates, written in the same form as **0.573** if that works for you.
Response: **0.25**
